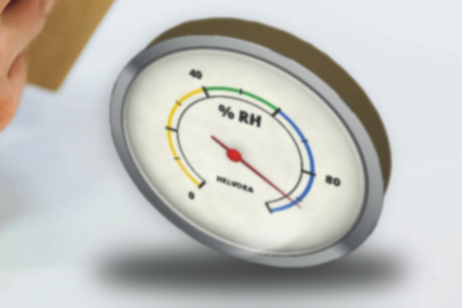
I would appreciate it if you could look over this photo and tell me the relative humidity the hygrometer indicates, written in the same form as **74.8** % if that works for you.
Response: **90** %
